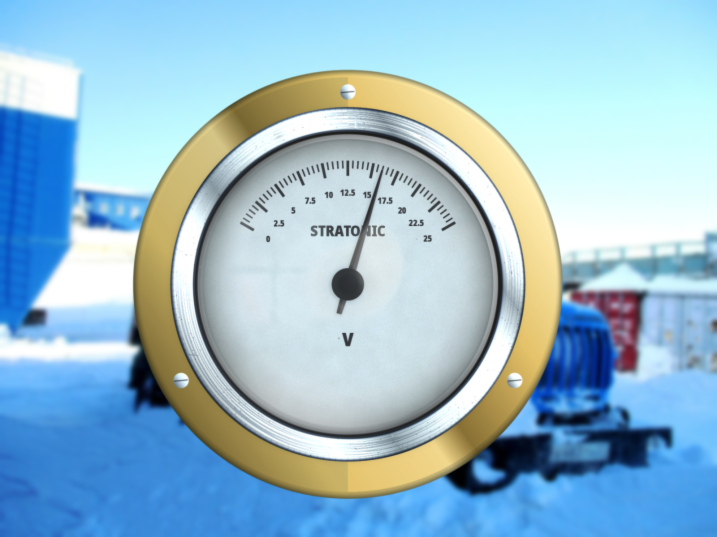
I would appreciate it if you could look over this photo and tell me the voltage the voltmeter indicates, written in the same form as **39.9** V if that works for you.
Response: **16** V
